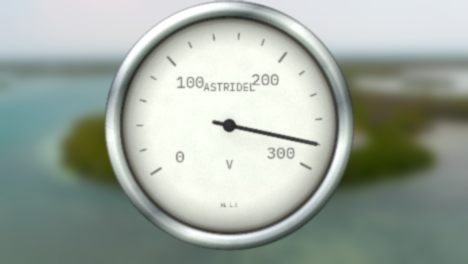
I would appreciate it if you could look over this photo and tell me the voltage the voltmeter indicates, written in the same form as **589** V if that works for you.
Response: **280** V
